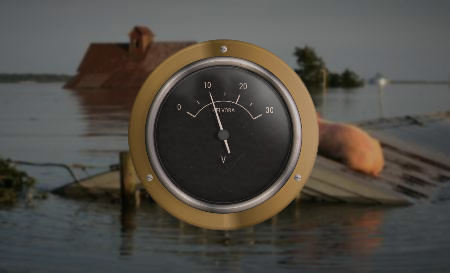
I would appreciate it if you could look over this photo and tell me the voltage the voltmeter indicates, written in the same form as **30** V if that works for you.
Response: **10** V
